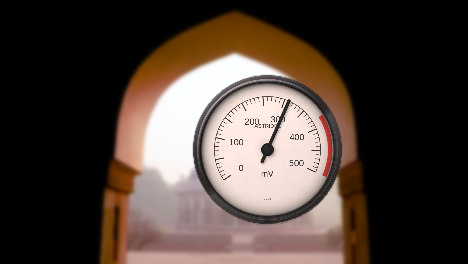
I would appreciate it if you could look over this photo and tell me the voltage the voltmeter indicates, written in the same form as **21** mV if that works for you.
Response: **310** mV
